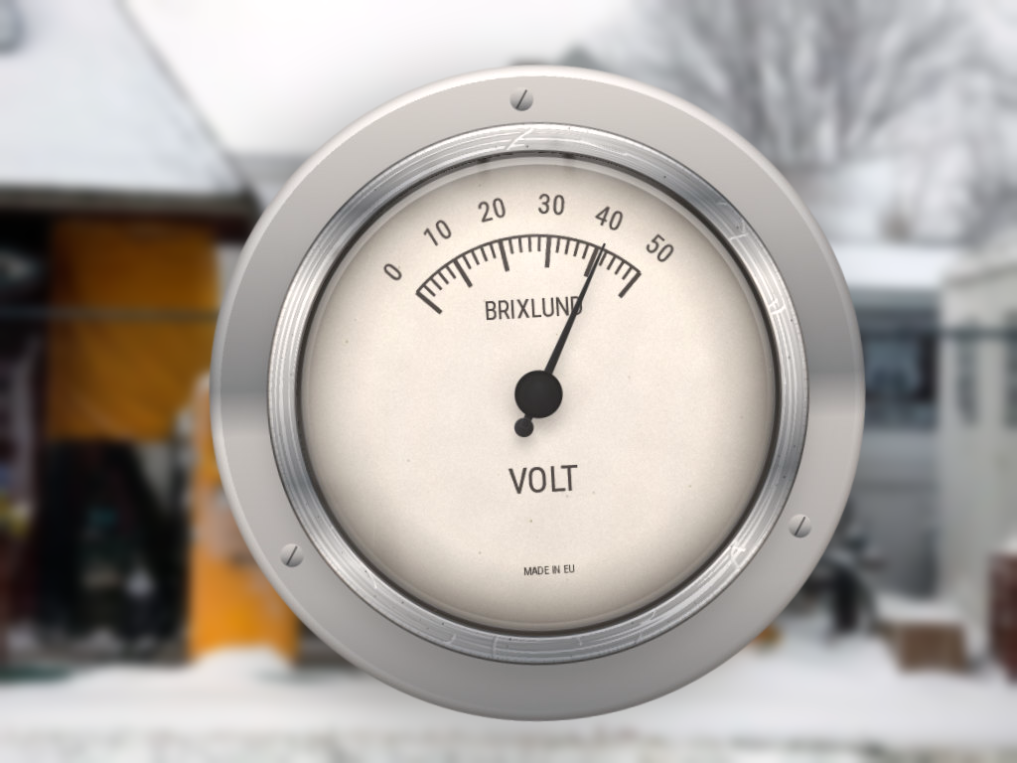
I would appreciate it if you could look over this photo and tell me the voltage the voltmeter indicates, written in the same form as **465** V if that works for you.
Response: **41** V
